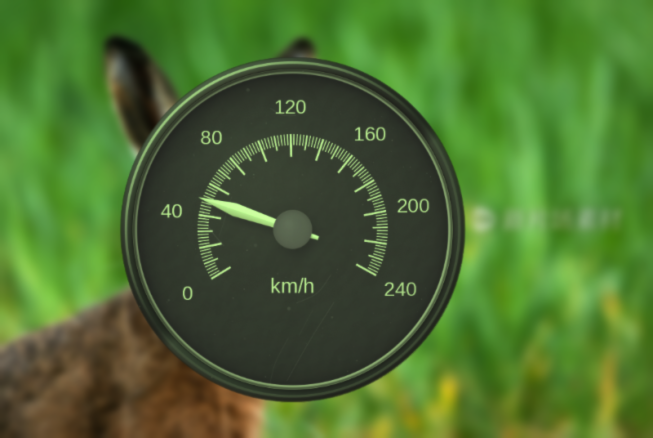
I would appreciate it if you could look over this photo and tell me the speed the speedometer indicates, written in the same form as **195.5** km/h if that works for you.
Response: **50** km/h
